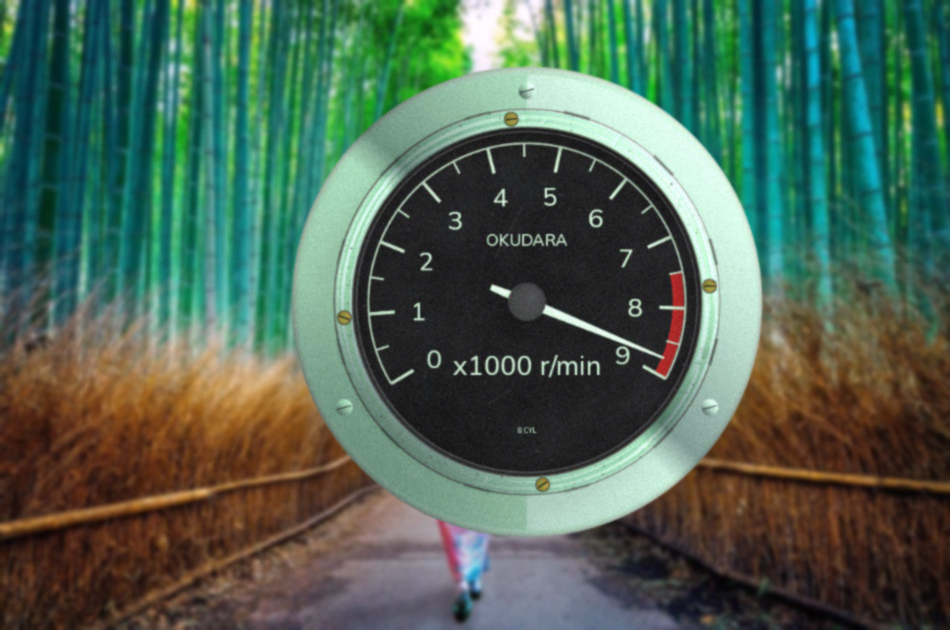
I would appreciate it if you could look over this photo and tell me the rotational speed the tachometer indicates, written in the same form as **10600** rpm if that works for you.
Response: **8750** rpm
